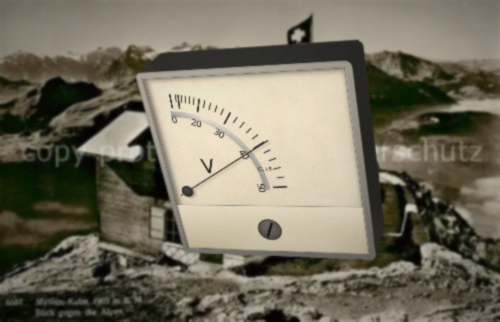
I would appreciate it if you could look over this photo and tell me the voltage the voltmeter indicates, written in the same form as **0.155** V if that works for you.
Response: **40** V
